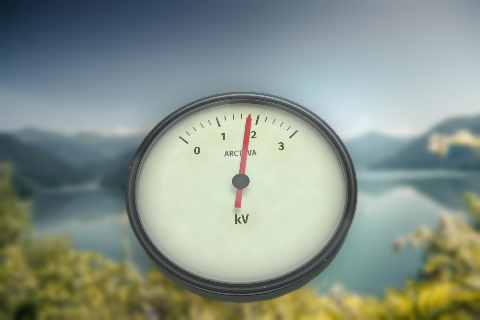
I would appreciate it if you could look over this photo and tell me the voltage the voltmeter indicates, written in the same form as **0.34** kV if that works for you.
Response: **1.8** kV
